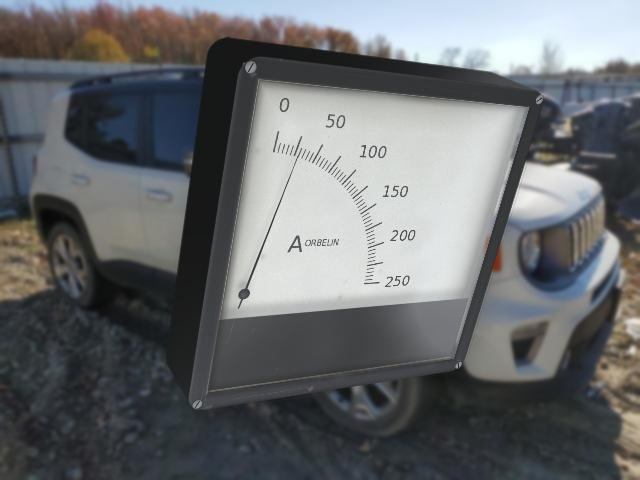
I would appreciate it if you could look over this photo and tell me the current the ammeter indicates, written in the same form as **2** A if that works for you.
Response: **25** A
